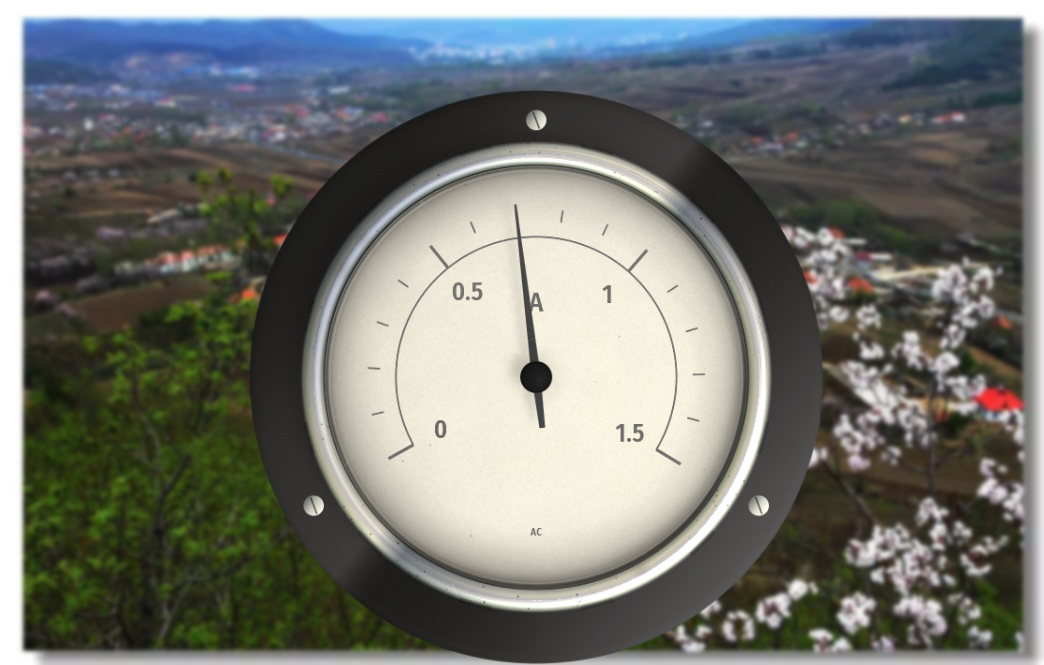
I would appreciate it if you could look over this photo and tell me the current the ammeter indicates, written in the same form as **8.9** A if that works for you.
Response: **0.7** A
